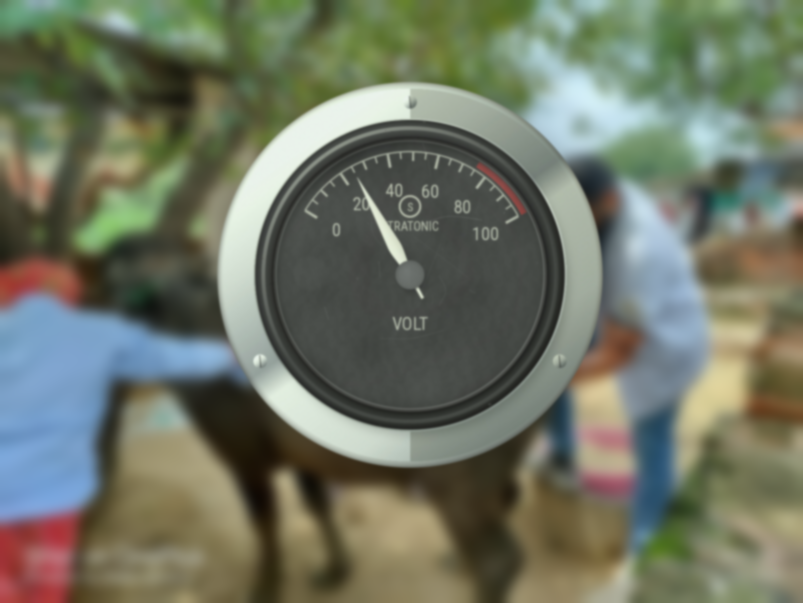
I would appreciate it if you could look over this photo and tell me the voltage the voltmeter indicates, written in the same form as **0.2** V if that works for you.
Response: **25** V
